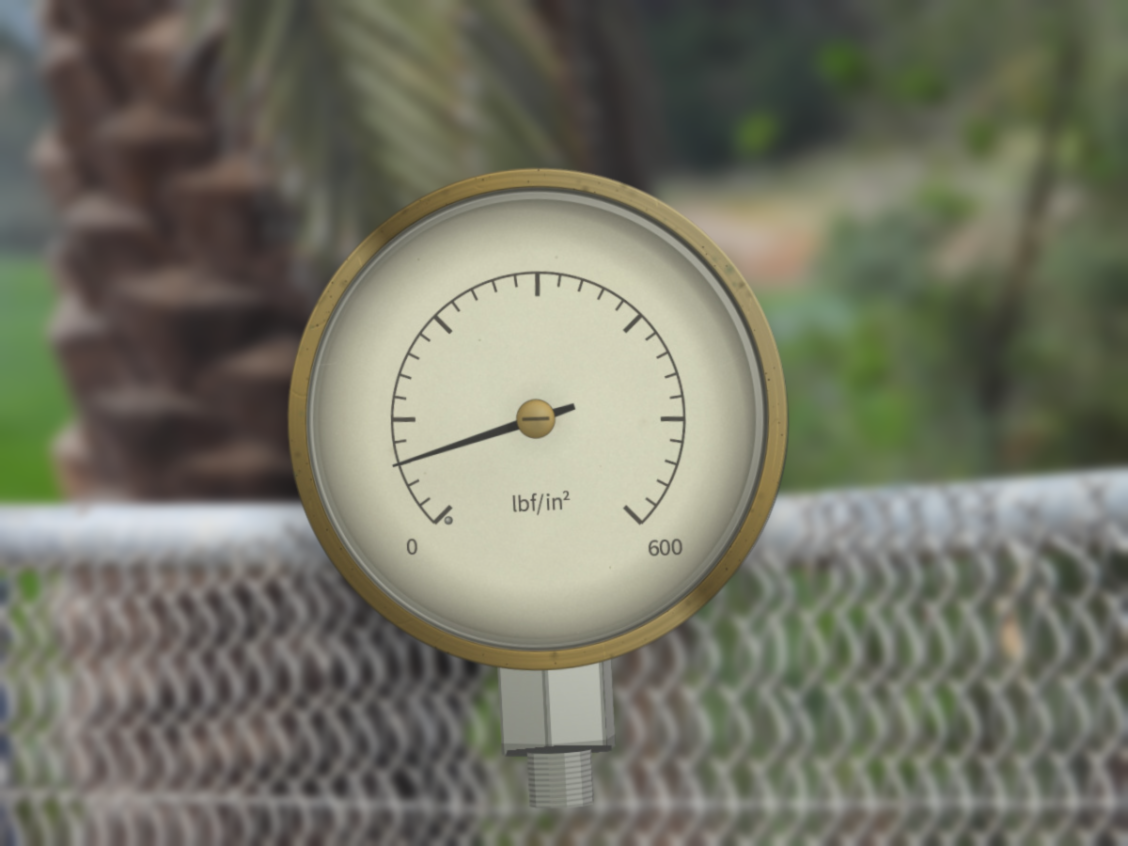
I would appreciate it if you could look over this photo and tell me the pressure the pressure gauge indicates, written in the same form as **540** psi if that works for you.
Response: **60** psi
